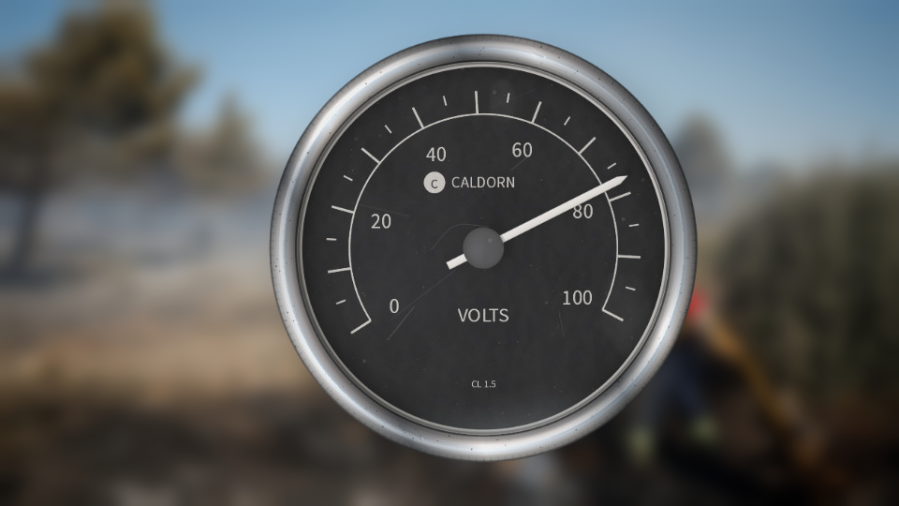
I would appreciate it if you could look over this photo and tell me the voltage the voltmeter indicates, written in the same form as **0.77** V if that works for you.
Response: **77.5** V
